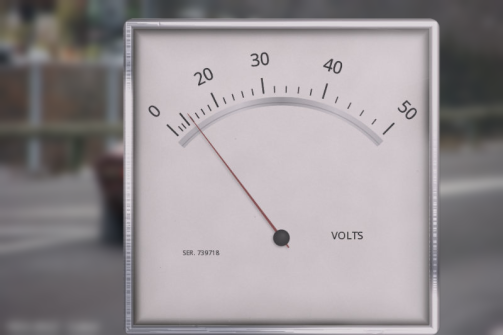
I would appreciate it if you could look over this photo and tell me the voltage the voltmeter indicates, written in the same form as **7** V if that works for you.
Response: **12** V
